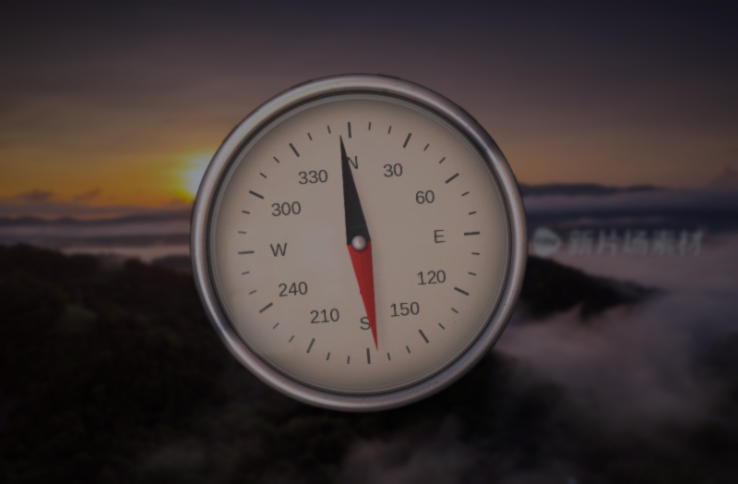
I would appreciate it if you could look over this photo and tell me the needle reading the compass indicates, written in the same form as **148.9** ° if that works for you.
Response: **175** °
